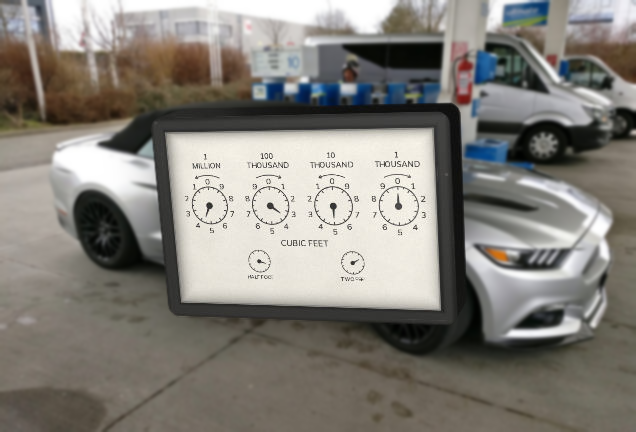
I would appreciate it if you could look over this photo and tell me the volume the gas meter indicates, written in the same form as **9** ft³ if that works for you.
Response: **435000** ft³
